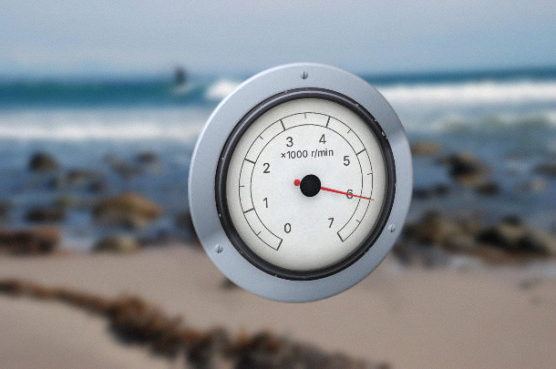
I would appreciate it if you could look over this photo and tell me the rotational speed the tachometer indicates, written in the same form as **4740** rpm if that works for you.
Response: **6000** rpm
